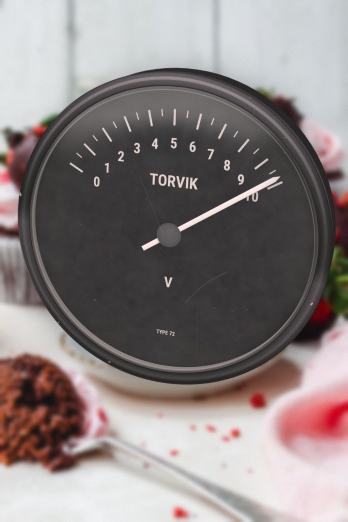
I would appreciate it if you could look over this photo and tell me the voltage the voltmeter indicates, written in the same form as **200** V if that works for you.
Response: **9.75** V
